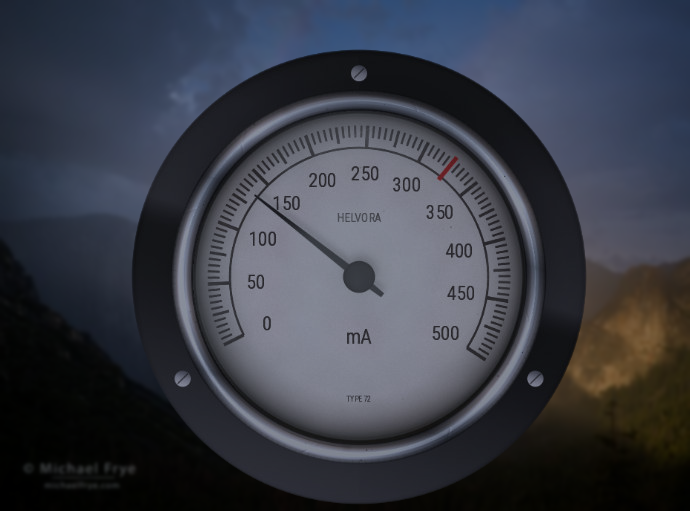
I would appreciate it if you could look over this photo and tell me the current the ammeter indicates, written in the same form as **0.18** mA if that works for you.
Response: **135** mA
